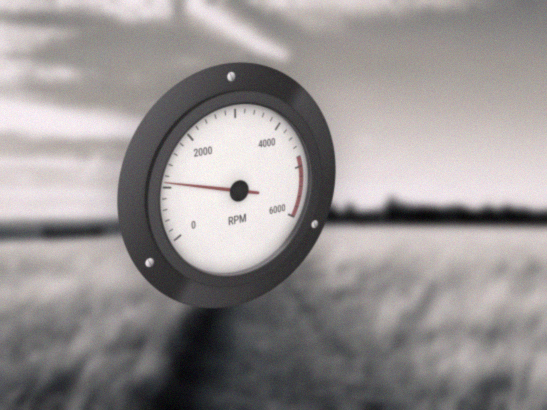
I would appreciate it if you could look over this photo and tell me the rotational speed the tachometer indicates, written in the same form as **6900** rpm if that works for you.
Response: **1100** rpm
